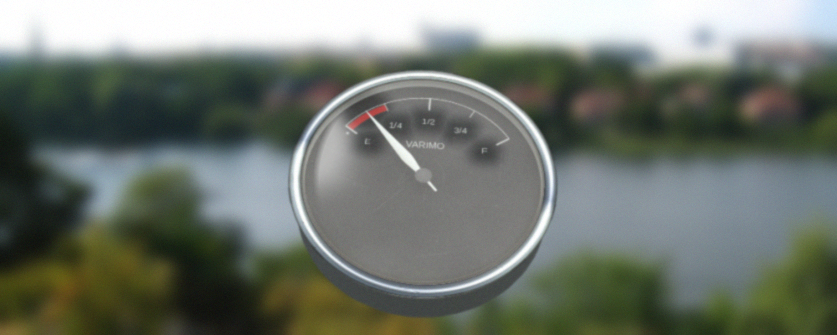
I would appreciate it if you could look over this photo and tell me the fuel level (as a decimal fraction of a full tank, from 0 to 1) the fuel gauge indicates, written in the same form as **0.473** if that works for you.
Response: **0.125**
